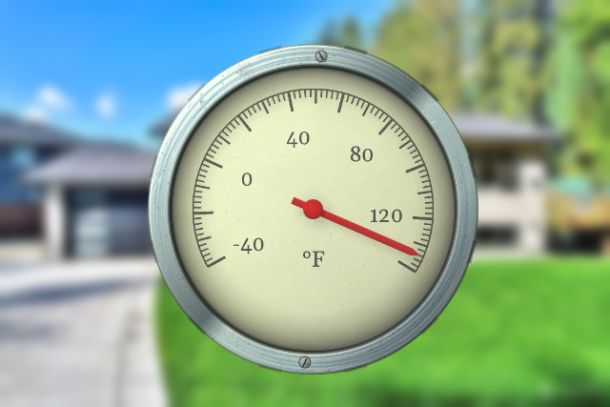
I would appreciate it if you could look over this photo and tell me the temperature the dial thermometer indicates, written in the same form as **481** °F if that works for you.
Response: **134** °F
